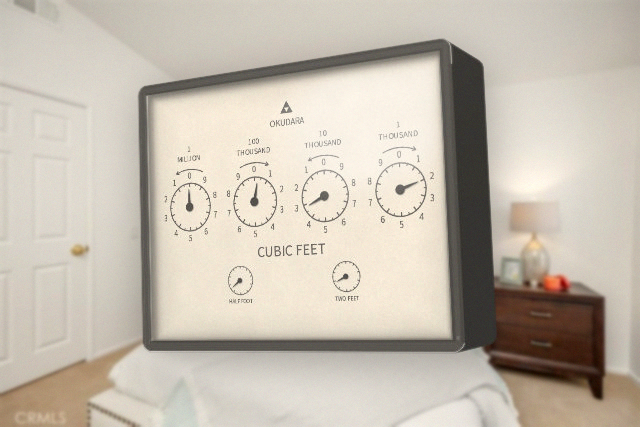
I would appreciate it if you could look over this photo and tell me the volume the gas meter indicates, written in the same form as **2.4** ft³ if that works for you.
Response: **3200** ft³
